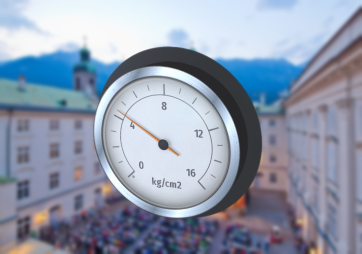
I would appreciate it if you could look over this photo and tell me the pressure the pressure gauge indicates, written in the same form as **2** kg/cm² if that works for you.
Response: **4.5** kg/cm²
